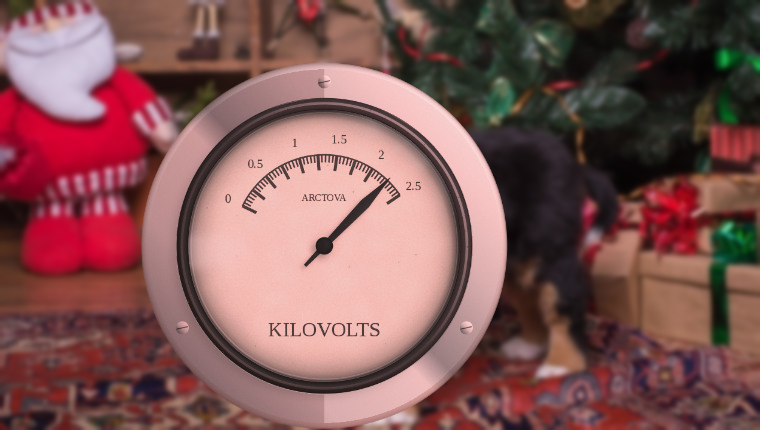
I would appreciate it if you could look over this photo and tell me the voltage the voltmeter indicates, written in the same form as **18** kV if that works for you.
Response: **2.25** kV
